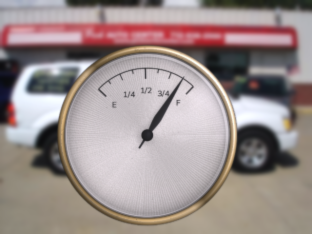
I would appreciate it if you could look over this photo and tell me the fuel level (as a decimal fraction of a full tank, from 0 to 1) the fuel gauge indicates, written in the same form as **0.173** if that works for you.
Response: **0.875**
